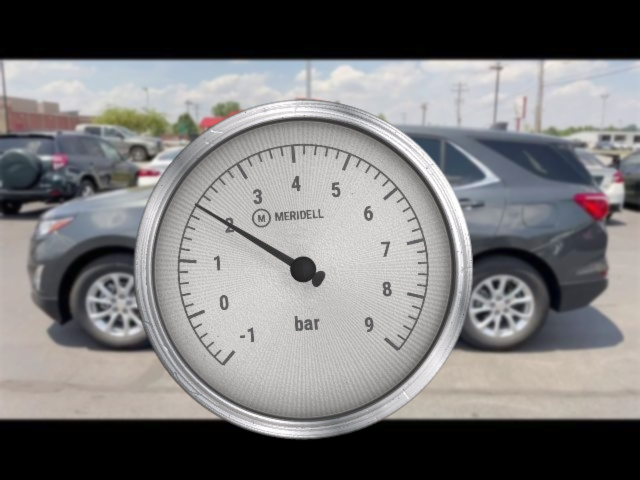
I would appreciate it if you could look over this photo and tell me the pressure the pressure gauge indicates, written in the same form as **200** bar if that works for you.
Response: **2** bar
